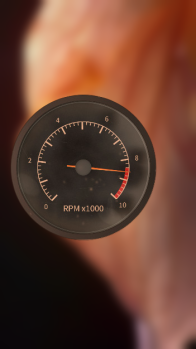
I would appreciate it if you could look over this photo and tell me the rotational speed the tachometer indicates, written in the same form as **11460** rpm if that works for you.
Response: **8600** rpm
